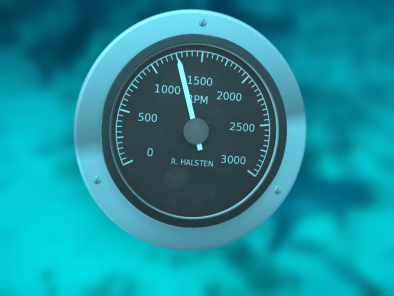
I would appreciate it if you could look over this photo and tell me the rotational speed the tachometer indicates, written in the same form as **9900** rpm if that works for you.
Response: **1250** rpm
